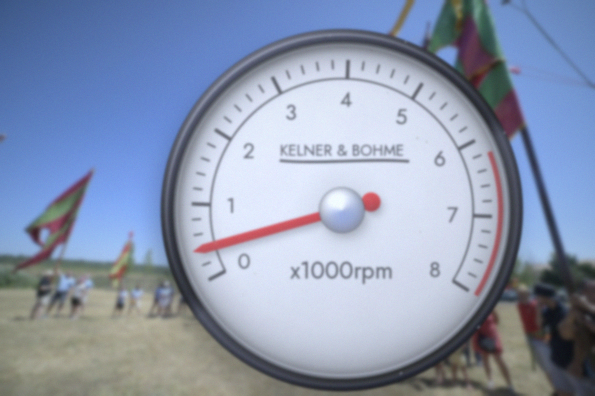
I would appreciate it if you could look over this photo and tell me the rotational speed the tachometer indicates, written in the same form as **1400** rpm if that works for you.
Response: **400** rpm
